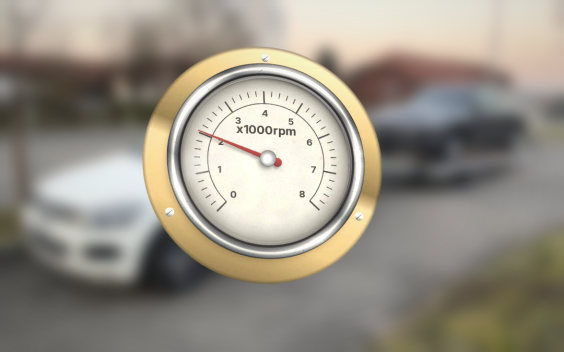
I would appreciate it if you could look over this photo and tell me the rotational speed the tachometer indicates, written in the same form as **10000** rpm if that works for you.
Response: **2000** rpm
